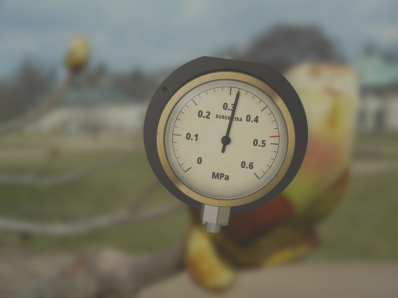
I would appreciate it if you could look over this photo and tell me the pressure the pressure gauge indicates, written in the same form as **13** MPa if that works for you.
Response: **0.32** MPa
